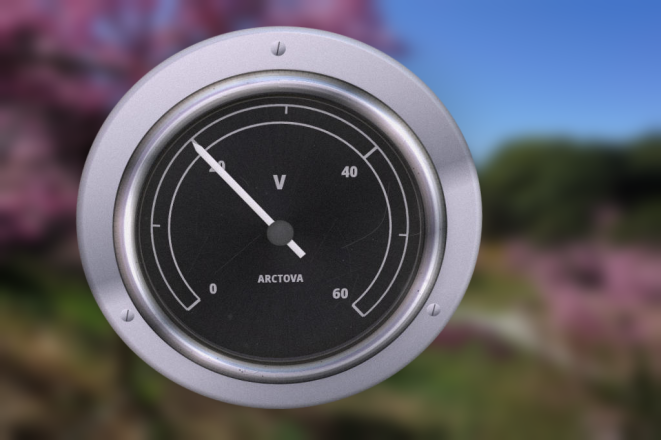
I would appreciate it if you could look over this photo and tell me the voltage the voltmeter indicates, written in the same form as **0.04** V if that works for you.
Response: **20** V
